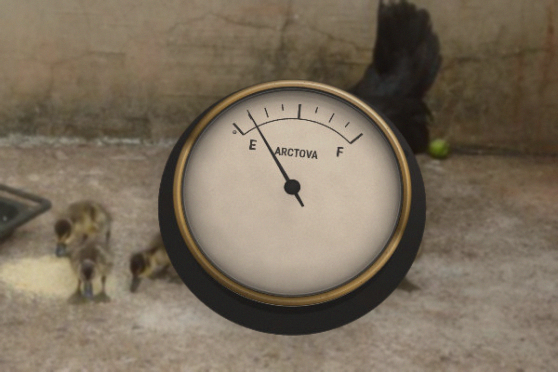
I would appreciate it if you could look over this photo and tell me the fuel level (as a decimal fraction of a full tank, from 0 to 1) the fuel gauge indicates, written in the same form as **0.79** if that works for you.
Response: **0.125**
